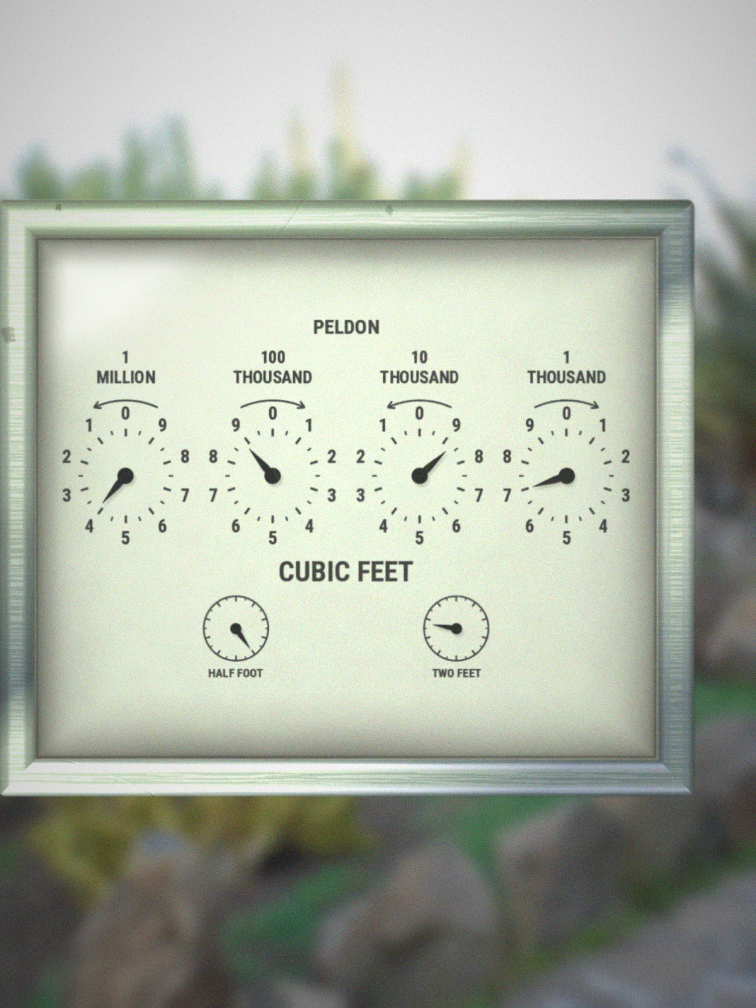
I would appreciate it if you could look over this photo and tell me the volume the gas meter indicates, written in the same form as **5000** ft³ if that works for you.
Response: **388700** ft³
